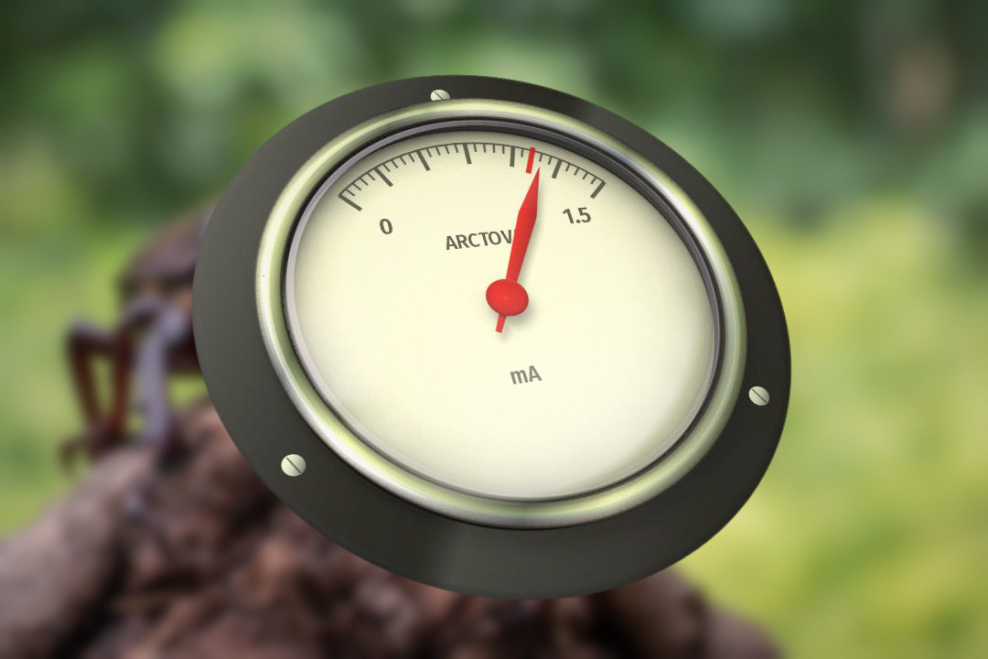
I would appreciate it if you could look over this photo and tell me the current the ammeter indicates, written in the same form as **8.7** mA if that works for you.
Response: **1.15** mA
